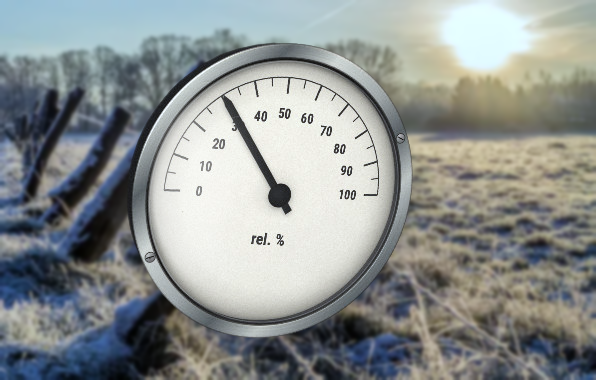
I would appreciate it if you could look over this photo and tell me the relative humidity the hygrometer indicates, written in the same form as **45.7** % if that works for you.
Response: **30** %
